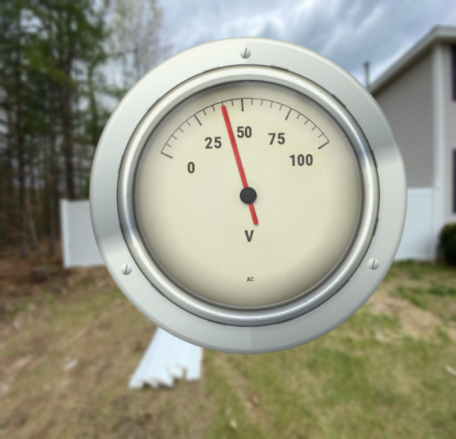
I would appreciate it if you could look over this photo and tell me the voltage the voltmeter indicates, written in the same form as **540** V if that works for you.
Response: **40** V
